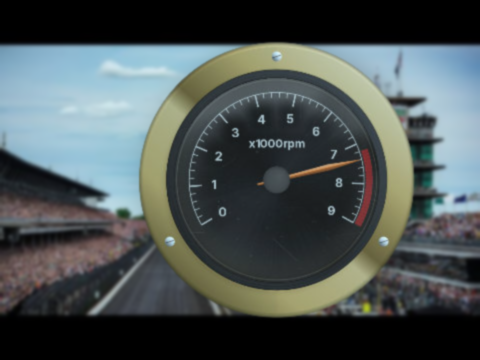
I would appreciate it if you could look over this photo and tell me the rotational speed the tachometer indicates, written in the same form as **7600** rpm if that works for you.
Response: **7400** rpm
